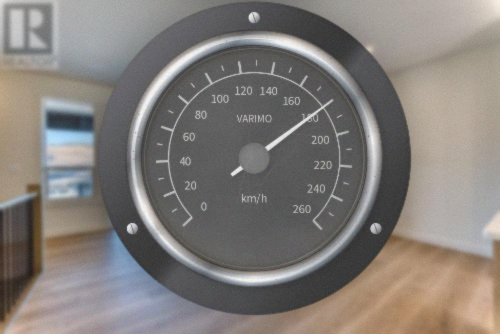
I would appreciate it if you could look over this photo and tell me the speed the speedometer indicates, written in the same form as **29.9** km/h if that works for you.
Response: **180** km/h
